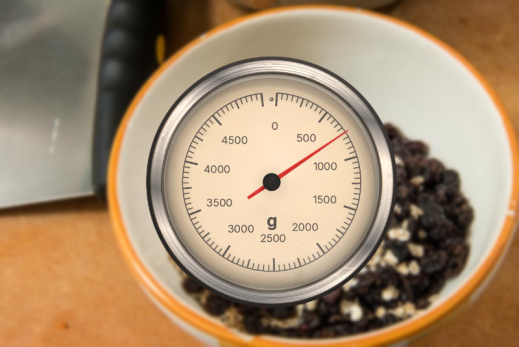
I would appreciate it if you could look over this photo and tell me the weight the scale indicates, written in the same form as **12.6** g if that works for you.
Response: **750** g
